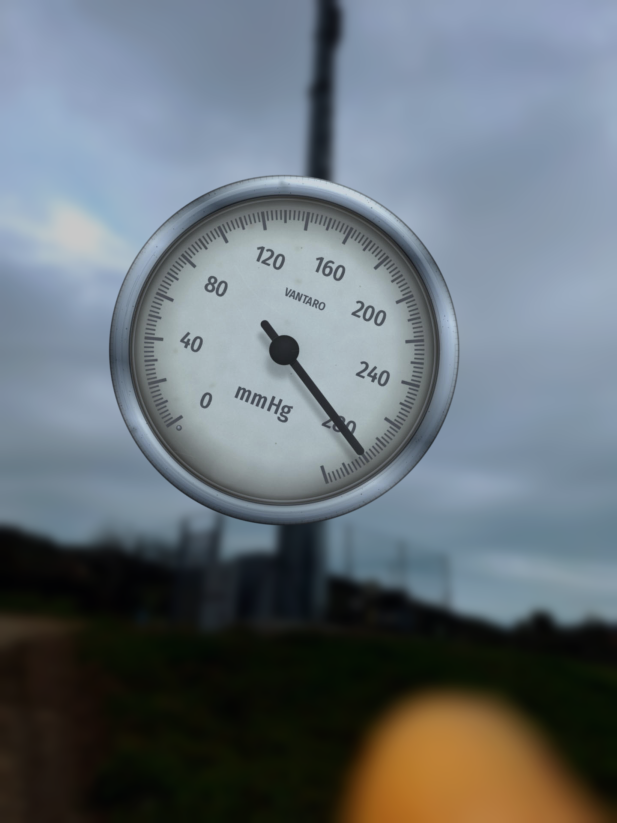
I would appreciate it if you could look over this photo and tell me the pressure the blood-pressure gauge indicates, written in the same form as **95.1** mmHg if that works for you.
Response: **280** mmHg
